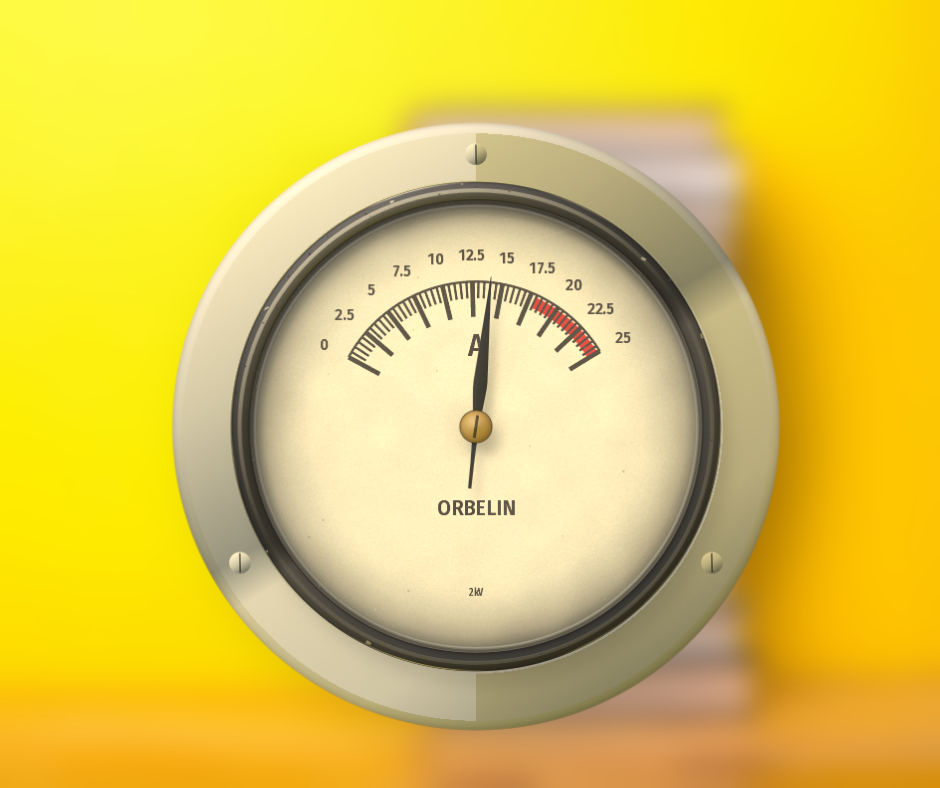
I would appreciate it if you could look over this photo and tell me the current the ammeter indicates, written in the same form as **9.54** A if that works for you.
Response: **14** A
